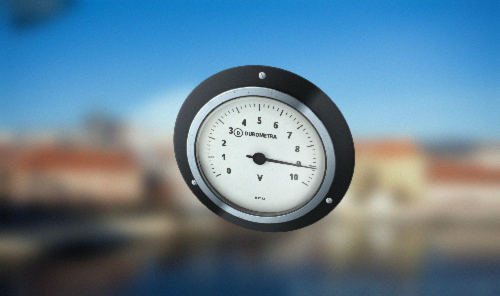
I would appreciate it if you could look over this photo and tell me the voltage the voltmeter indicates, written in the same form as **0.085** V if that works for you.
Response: **9** V
